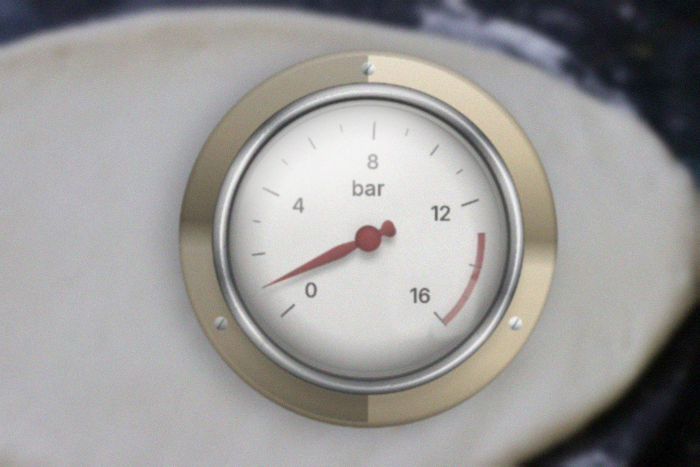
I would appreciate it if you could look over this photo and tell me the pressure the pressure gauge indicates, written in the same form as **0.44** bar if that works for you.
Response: **1** bar
